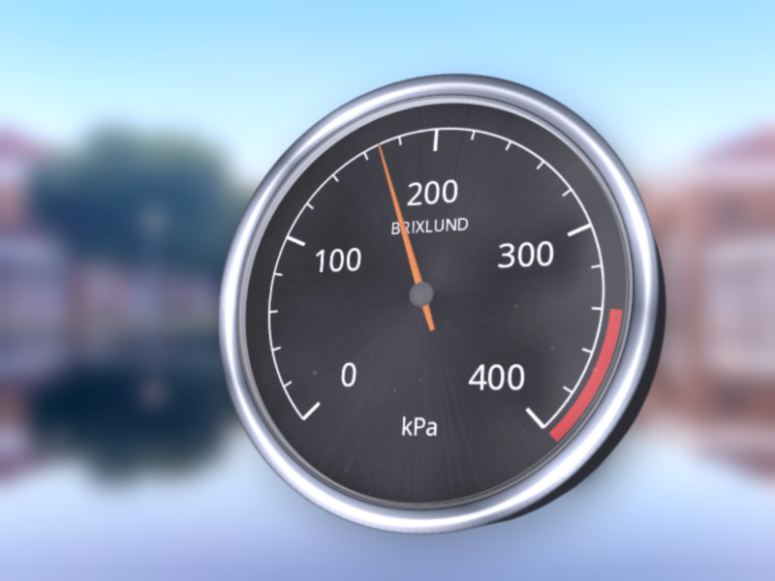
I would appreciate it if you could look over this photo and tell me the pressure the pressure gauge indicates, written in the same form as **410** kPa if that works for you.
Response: **170** kPa
